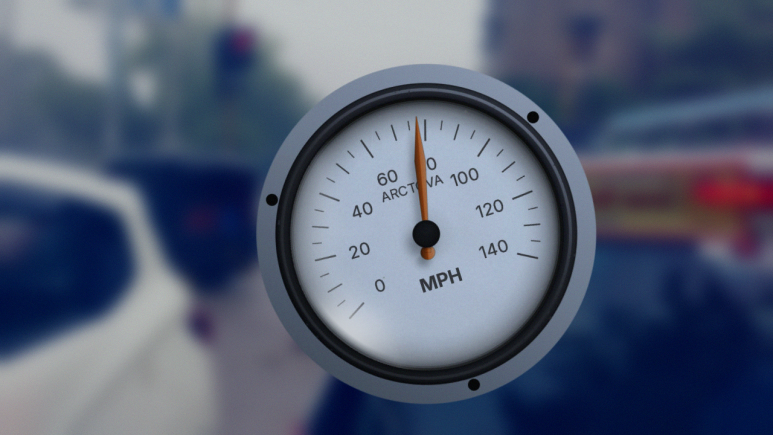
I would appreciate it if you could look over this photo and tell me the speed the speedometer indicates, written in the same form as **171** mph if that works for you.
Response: **77.5** mph
